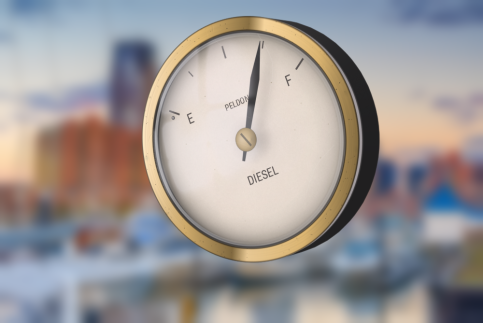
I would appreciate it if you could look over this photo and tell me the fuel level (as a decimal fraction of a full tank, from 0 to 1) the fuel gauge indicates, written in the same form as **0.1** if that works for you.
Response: **0.75**
